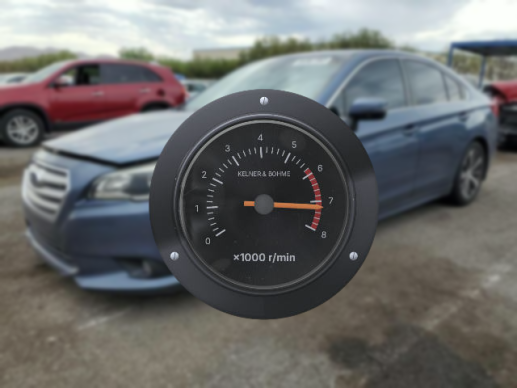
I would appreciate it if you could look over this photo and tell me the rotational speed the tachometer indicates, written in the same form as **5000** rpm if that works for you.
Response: **7200** rpm
